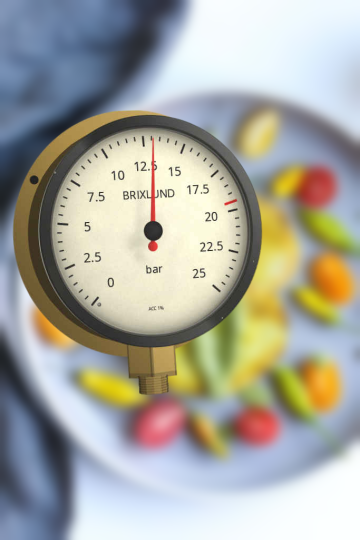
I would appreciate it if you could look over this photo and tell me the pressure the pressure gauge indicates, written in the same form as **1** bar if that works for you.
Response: **13** bar
